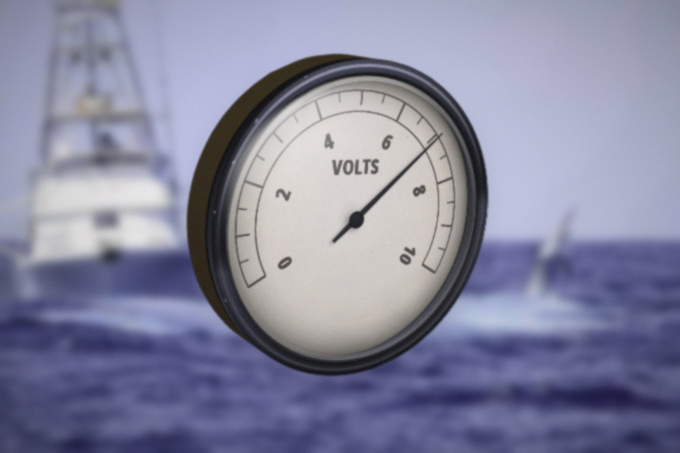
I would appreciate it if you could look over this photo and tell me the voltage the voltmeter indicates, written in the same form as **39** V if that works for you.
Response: **7** V
